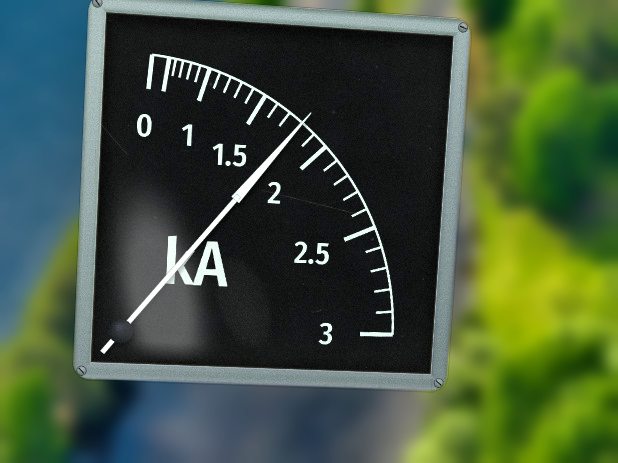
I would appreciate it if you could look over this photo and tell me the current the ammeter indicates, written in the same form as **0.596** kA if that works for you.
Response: **1.8** kA
